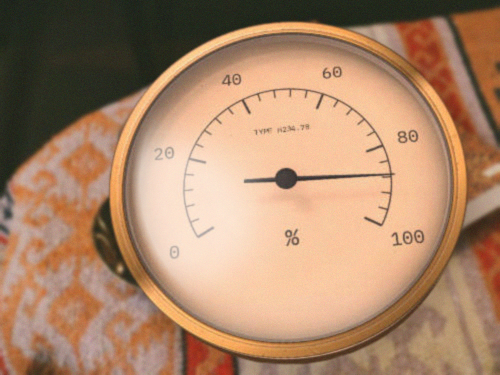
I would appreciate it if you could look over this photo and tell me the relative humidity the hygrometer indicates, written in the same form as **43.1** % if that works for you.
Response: **88** %
